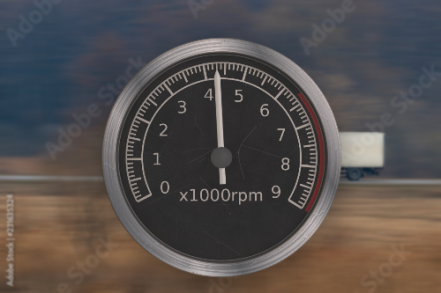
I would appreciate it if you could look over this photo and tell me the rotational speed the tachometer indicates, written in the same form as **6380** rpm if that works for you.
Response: **4300** rpm
